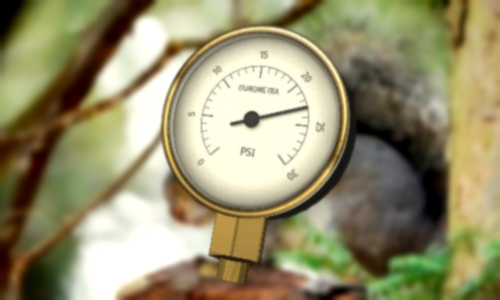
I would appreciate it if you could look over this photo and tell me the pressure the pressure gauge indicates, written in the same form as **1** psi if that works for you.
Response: **23** psi
